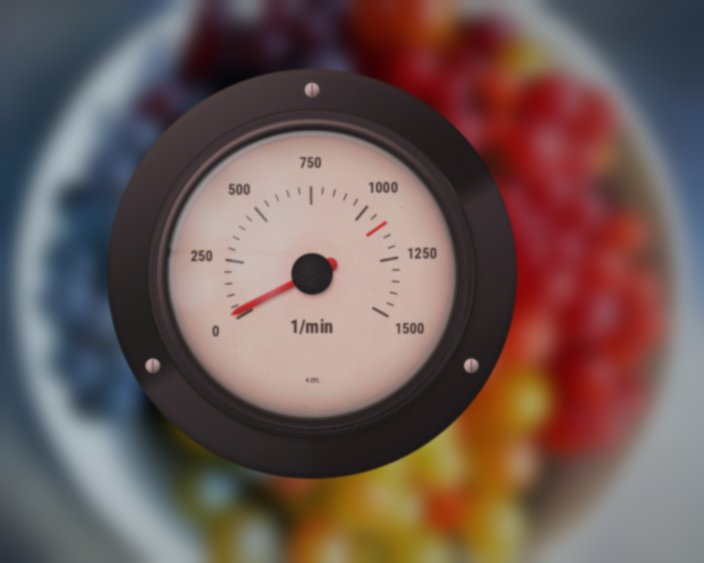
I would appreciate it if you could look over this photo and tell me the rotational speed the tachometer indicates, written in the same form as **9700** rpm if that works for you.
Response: **25** rpm
